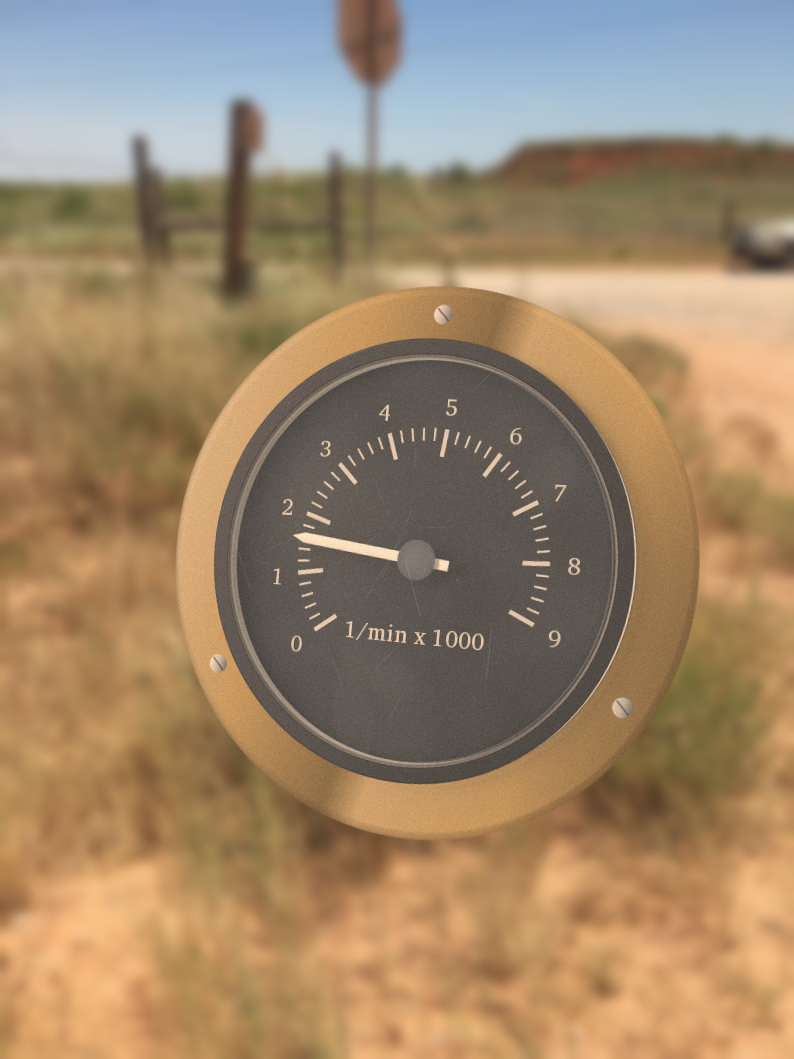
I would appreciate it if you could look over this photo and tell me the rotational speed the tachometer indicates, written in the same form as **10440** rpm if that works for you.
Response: **1600** rpm
